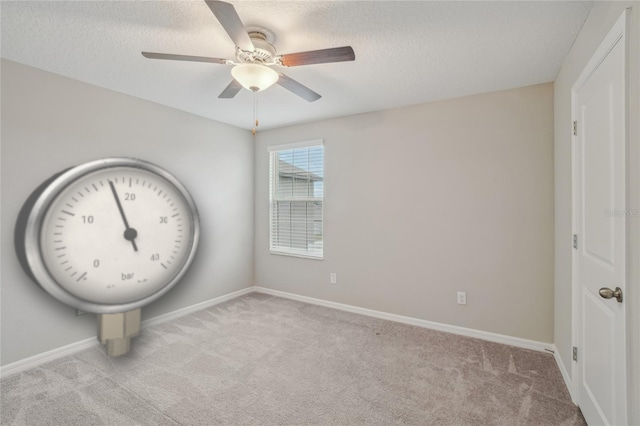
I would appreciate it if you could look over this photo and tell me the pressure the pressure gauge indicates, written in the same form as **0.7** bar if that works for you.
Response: **17** bar
